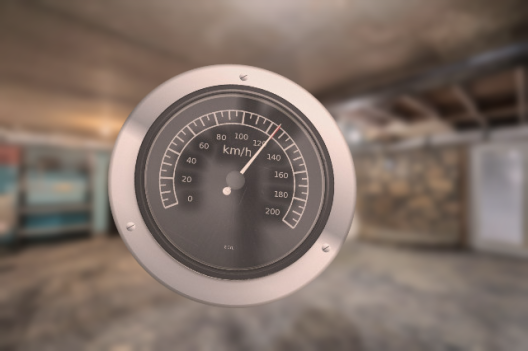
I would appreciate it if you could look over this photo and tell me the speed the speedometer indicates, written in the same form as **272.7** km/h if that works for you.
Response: **125** km/h
